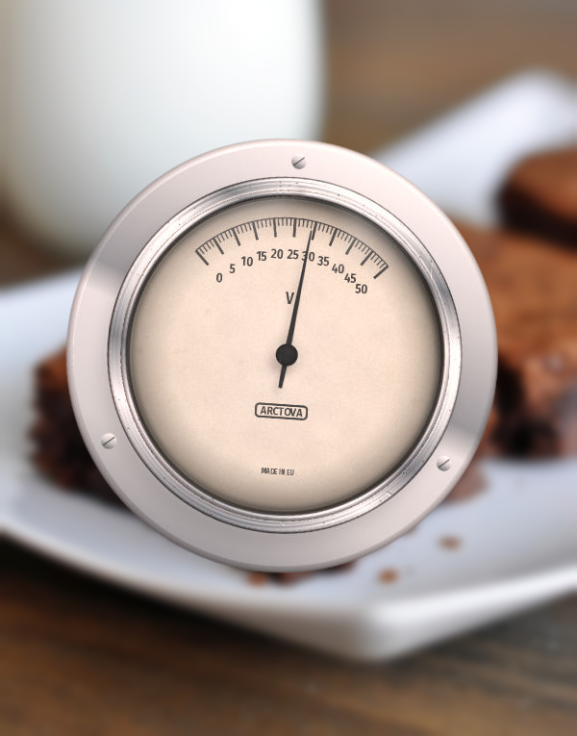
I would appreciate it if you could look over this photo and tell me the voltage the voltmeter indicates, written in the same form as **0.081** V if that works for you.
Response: **29** V
